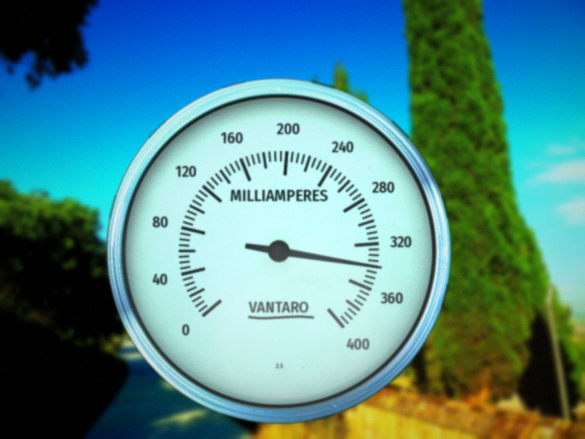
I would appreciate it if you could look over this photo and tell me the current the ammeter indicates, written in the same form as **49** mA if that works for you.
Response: **340** mA
